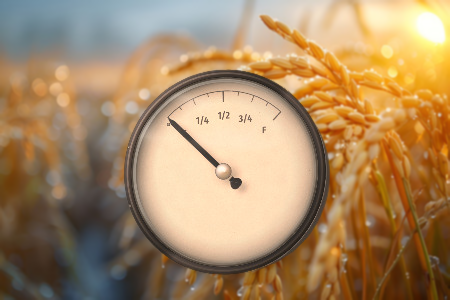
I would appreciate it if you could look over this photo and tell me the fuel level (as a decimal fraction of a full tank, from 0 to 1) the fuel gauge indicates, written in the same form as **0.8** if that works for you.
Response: **0**
